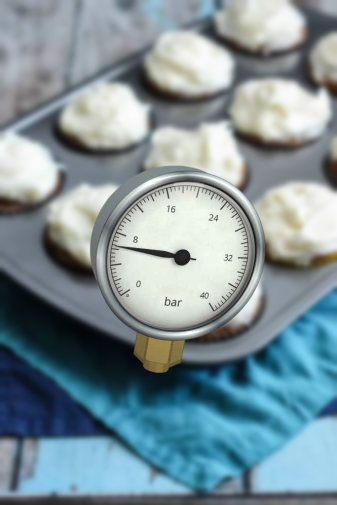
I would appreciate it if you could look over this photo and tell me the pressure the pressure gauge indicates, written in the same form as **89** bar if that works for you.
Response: **6.5** bar
